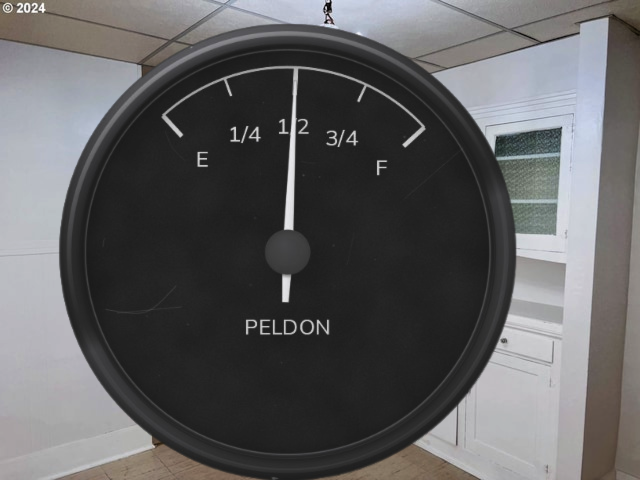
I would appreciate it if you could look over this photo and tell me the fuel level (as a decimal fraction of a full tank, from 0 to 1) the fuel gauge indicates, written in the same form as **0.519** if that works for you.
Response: **0.5**
